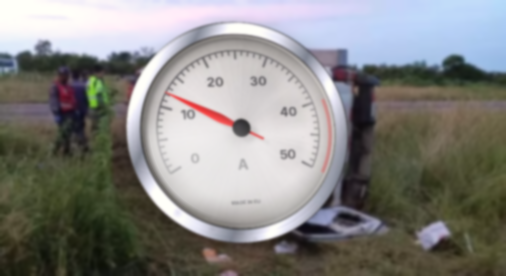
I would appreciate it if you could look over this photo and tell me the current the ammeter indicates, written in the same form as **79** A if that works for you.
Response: **12** A
